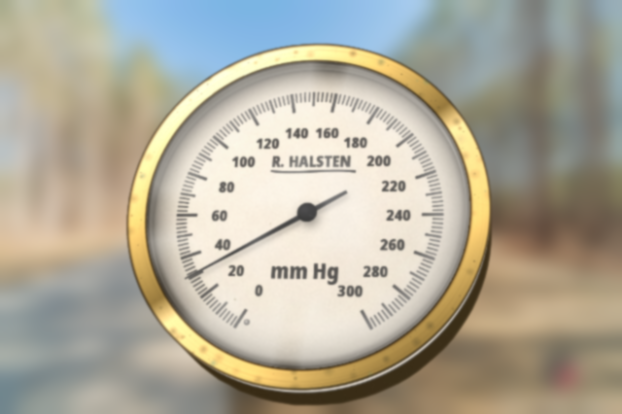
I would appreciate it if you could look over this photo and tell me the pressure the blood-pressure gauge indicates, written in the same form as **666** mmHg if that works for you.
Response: **30** mmHg
